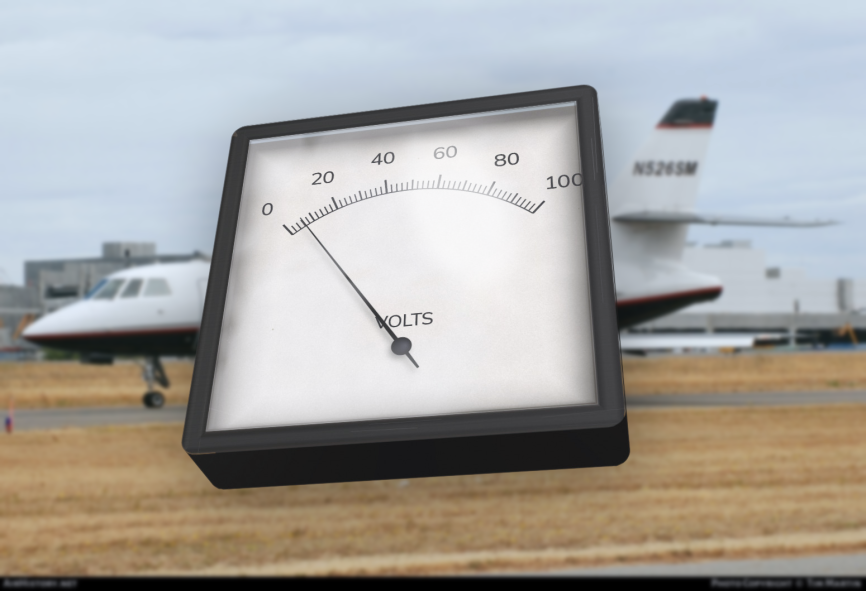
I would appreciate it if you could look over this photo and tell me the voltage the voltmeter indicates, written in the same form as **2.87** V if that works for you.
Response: **6** V
